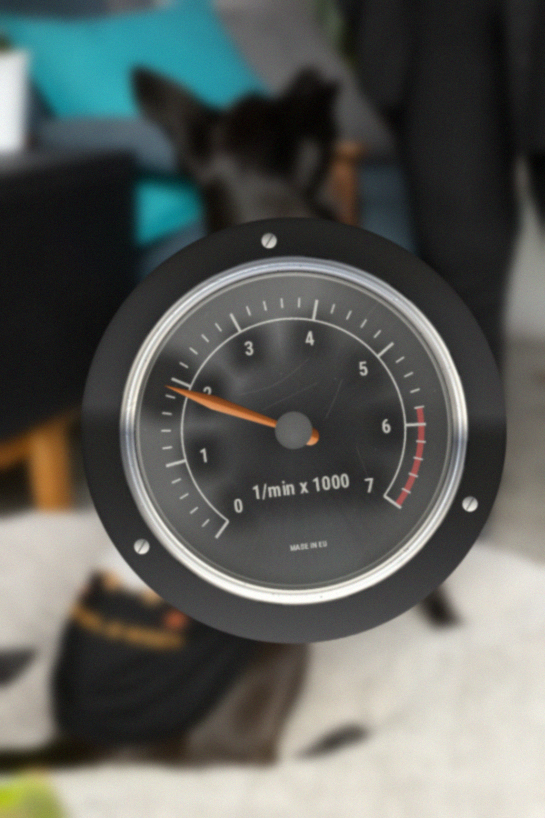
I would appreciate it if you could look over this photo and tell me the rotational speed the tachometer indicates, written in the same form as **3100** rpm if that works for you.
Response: **1900** rpm
